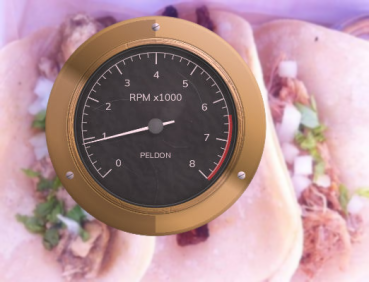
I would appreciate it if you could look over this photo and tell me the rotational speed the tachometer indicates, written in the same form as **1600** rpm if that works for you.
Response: **900** rpm
